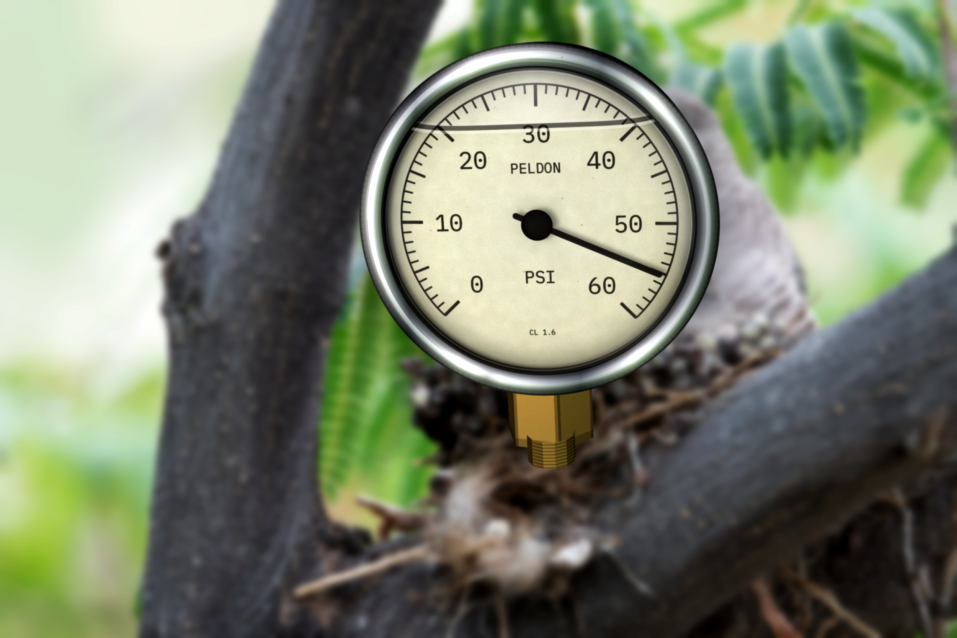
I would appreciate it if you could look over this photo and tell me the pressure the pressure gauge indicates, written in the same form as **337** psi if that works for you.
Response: **55** psi
